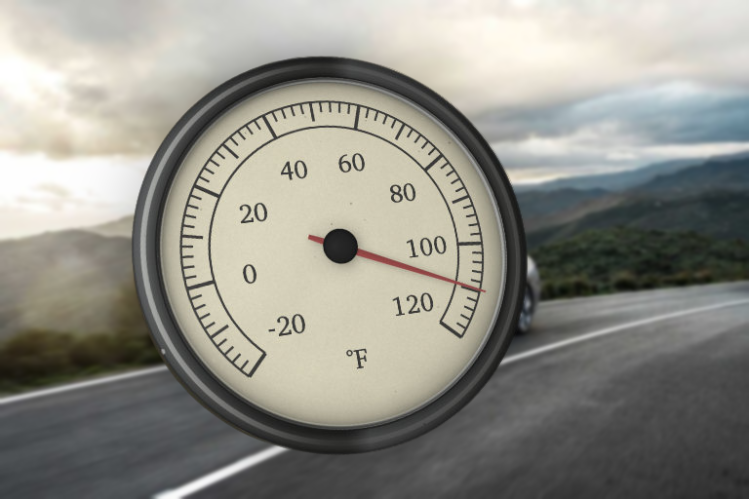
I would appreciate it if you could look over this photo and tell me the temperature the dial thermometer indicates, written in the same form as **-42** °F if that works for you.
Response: **110** °F
